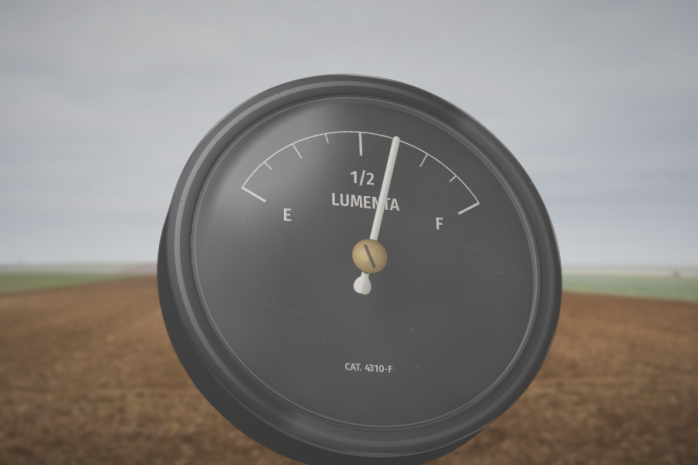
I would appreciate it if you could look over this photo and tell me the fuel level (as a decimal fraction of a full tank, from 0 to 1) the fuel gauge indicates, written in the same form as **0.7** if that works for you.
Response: **0.625**
